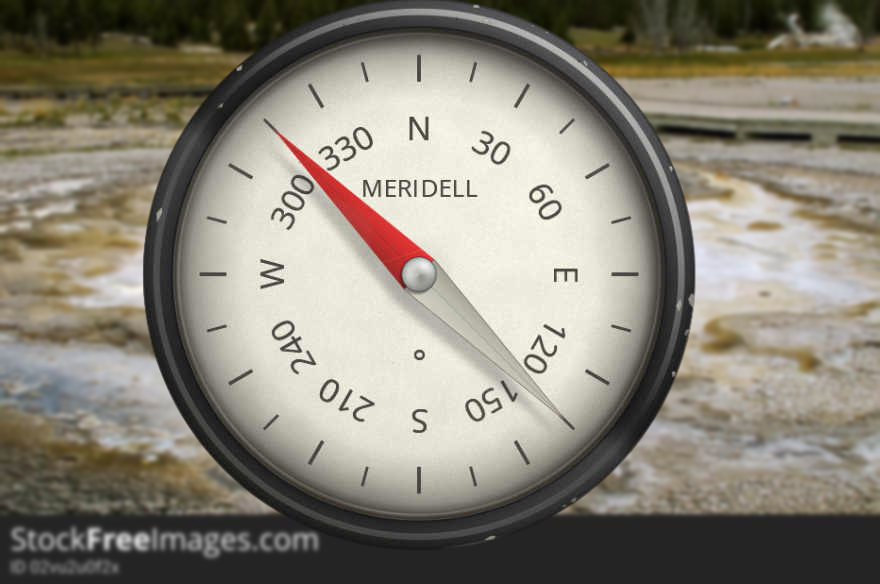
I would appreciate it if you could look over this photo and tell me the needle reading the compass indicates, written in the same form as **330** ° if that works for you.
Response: **315** °
